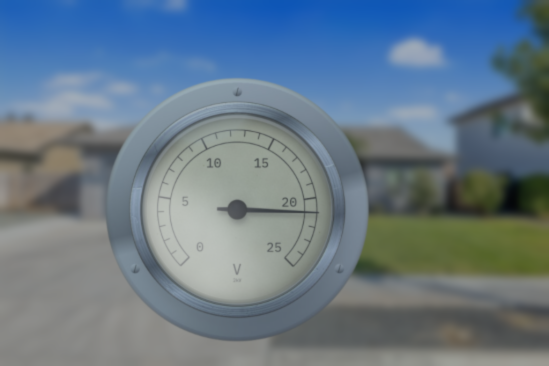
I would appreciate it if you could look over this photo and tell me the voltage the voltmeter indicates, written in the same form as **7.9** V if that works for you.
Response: **21** V
